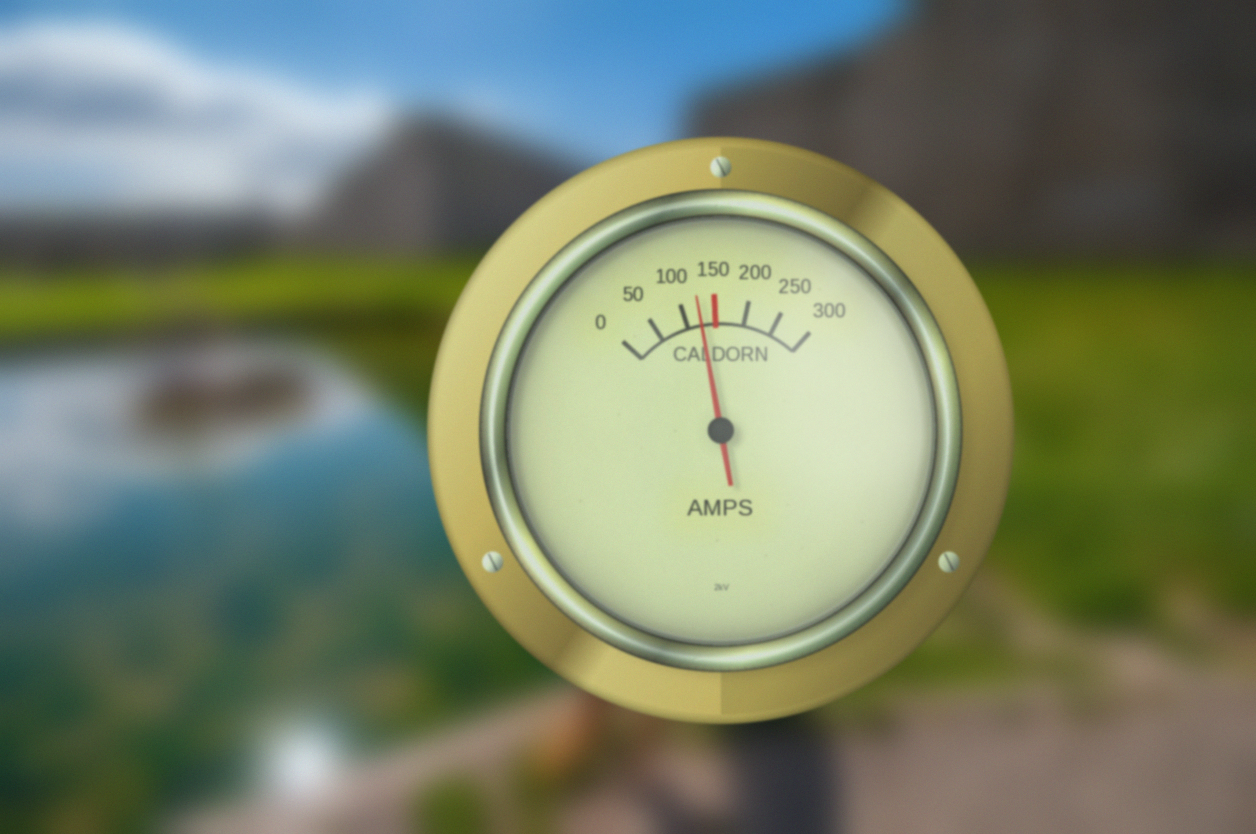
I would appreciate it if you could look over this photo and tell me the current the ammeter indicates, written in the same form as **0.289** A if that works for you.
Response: **125** A
